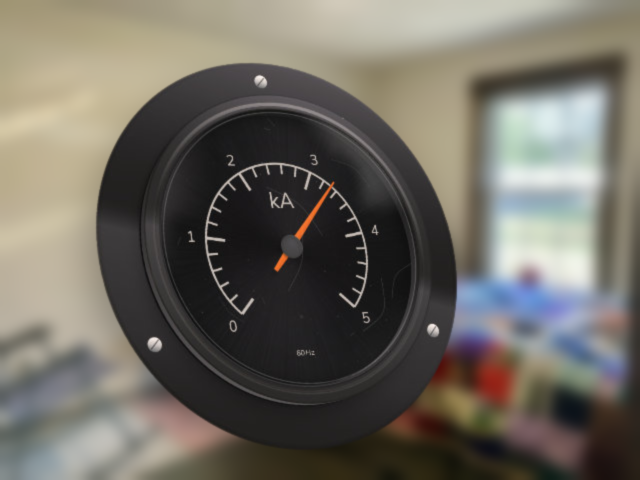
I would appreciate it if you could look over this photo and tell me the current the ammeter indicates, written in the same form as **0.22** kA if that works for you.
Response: **3.3** kA
